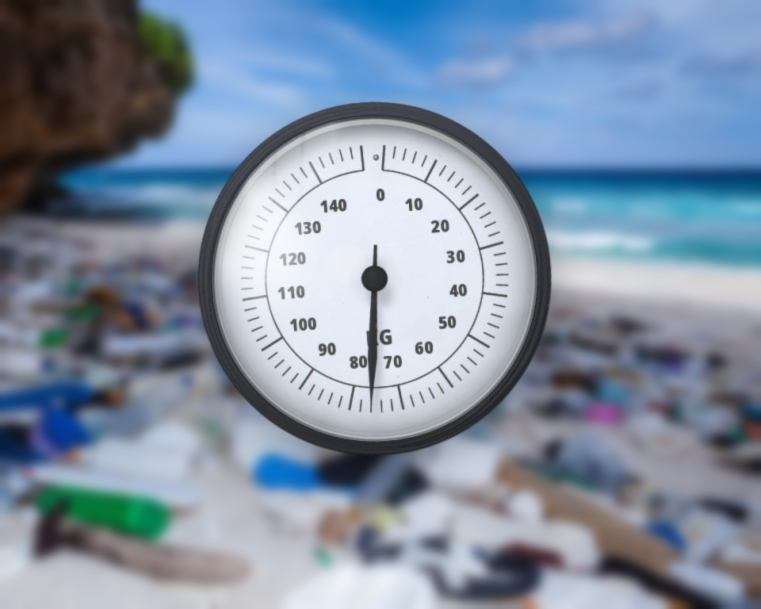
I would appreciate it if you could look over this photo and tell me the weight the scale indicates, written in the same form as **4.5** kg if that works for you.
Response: **76** kg
